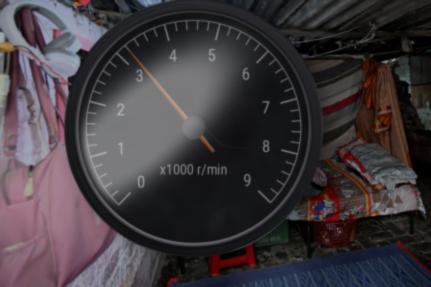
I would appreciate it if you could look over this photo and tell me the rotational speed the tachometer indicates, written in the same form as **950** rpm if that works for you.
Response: **3200** rpm
